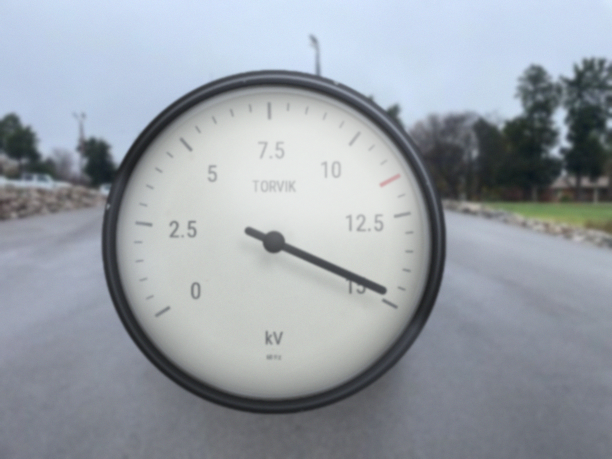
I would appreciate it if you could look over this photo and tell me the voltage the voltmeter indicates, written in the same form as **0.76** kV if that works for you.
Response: **14.75** kV
